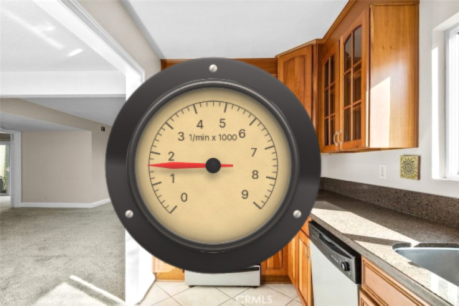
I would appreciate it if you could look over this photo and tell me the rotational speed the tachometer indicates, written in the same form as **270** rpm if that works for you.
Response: **1600** rpm
